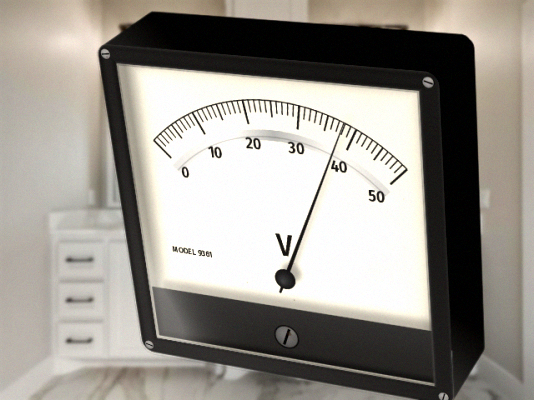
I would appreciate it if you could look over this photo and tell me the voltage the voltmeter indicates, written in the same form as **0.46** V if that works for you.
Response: **38** V
